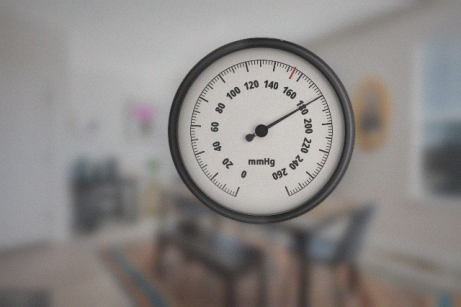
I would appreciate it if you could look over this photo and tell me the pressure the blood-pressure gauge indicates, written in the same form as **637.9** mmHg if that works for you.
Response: **180** mmHg
